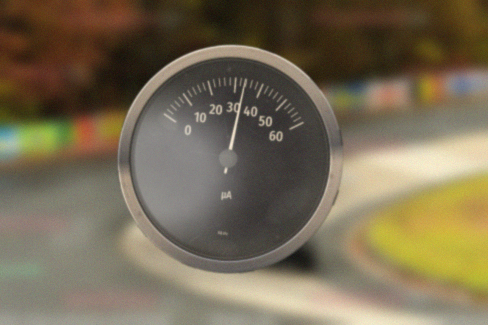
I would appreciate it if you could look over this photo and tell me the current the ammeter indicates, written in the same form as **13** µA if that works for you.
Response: **34** µA
